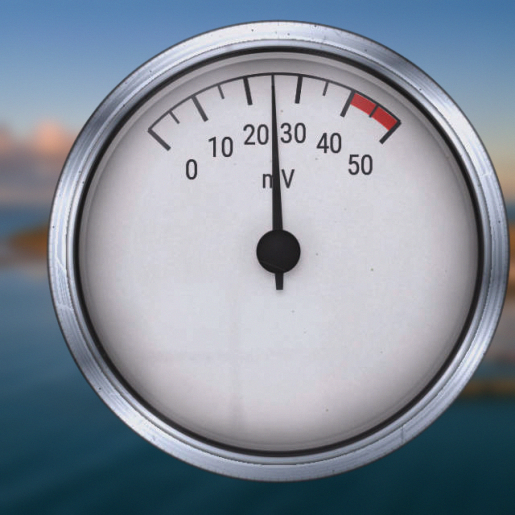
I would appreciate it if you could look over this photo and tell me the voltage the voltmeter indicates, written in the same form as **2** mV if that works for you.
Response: **25** mV
